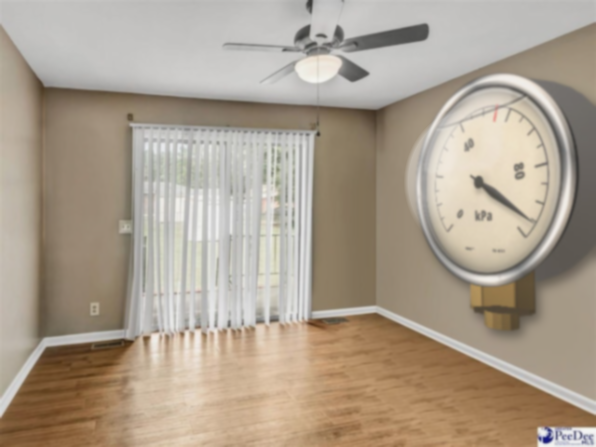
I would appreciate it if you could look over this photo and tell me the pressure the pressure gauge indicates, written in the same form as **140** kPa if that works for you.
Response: **95** kPa
